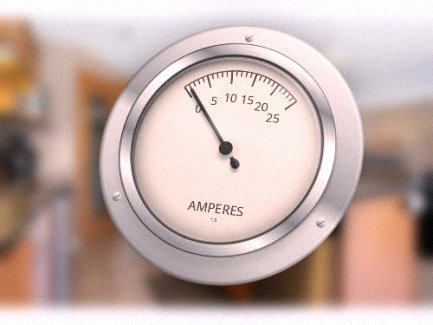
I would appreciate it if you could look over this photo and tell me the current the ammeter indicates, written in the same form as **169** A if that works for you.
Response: **1** A
